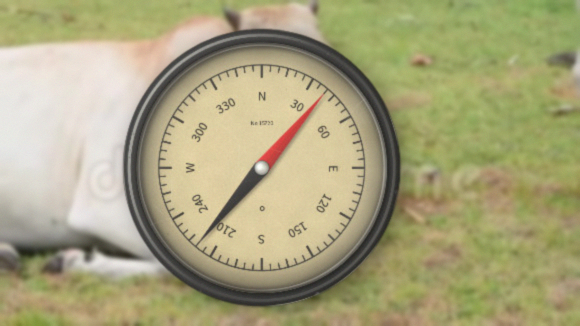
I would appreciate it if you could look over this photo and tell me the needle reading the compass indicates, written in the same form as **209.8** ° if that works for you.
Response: **40** °
